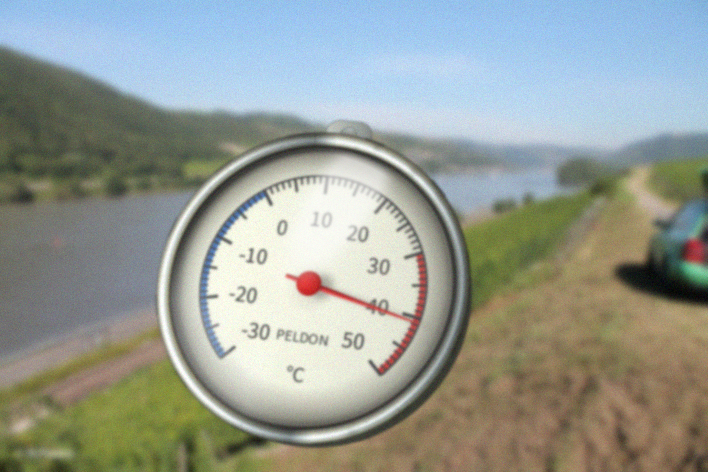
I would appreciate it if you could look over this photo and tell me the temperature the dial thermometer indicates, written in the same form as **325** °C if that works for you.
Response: **41** °C
